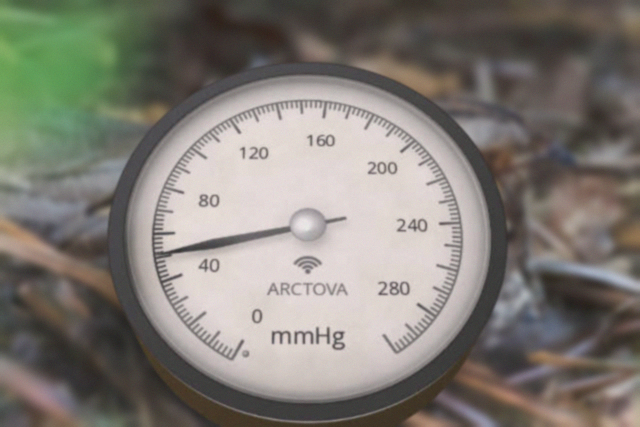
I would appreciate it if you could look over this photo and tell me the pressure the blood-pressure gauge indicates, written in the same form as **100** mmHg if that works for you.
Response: **50** mmHg
